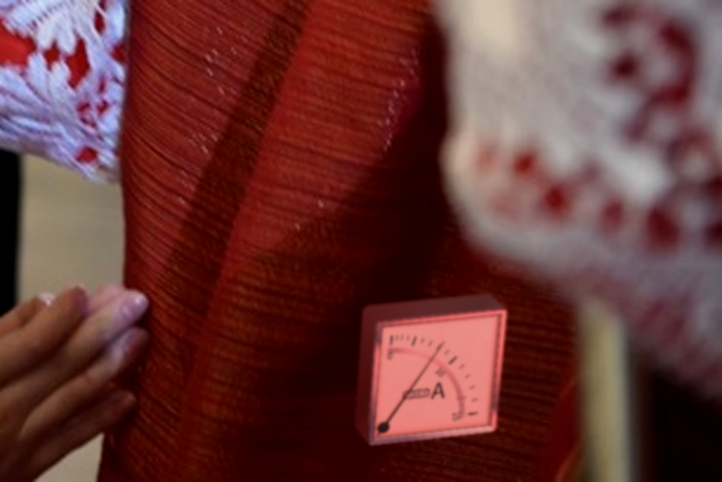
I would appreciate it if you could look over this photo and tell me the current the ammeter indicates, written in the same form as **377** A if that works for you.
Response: **8** A
